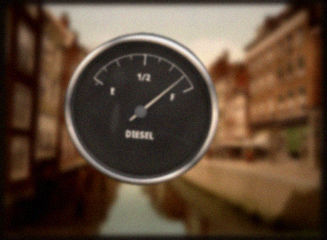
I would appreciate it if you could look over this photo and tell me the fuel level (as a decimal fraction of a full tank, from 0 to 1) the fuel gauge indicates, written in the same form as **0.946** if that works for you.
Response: **0.875**
